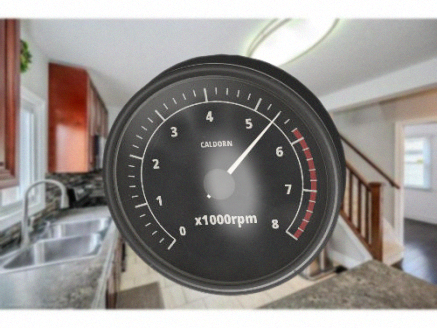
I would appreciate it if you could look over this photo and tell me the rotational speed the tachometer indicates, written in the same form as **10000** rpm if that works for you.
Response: **5400** rpm
